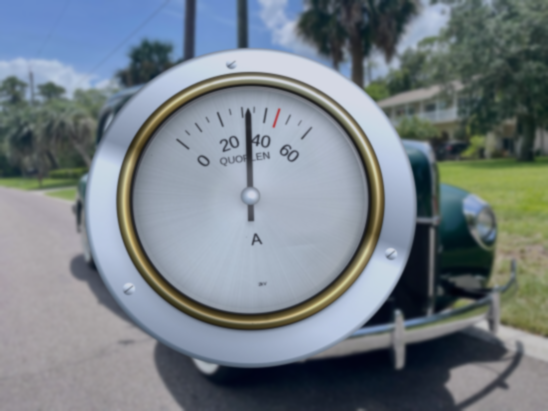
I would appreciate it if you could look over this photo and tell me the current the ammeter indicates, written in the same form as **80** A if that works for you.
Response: **32.5** A
